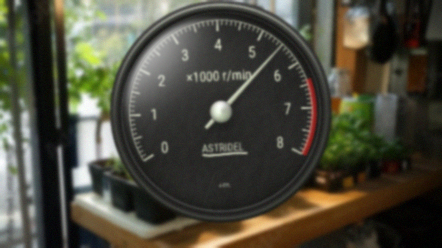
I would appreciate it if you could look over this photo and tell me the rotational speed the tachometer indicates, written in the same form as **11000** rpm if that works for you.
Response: **5500** rpm
